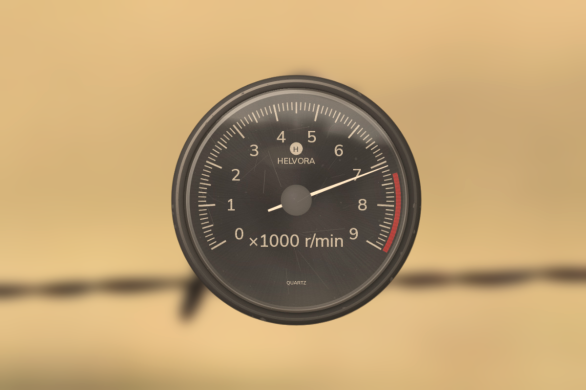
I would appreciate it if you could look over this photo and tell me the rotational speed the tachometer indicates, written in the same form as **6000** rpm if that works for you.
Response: **7100** rpm
